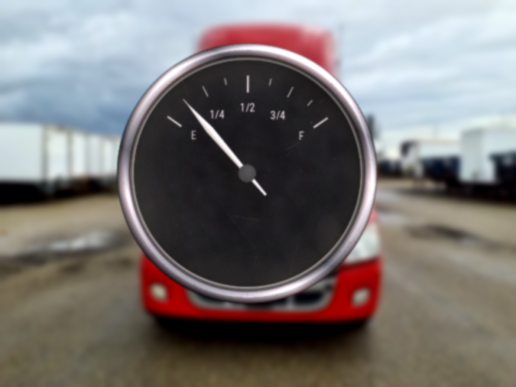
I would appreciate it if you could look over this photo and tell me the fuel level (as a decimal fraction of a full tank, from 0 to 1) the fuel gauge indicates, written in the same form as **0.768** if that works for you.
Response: **0.125**
